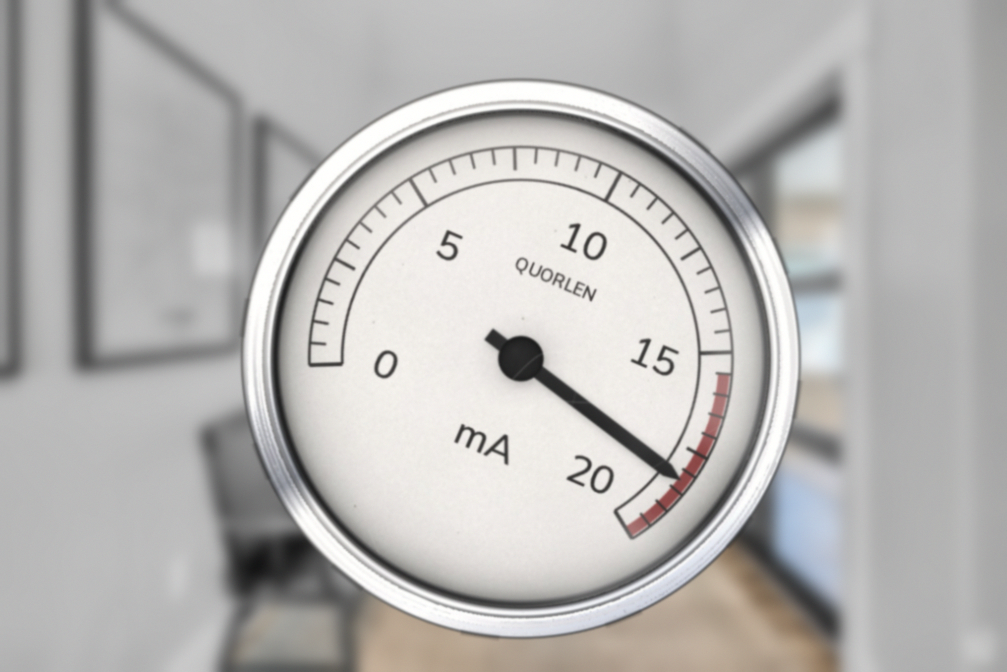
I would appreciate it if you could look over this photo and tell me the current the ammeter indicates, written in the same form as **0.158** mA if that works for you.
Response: **18.25** mA
